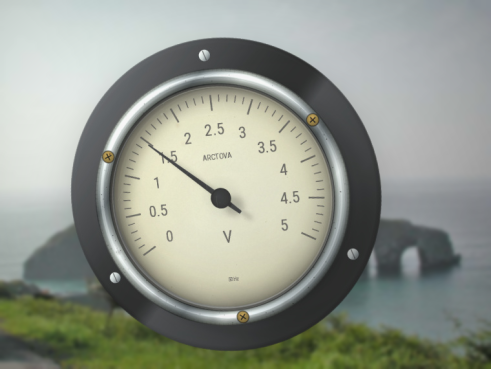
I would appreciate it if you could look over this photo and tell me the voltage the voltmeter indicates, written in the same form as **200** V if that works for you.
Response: **1.5** V
